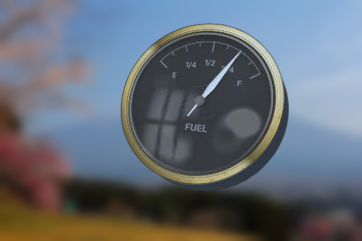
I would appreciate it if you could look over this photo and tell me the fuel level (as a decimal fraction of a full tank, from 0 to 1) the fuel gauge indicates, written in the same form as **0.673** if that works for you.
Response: **0.75**
